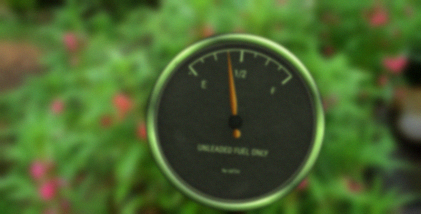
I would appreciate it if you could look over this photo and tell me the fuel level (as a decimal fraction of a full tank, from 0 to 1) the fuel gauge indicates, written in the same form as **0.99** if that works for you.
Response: **0.375**
